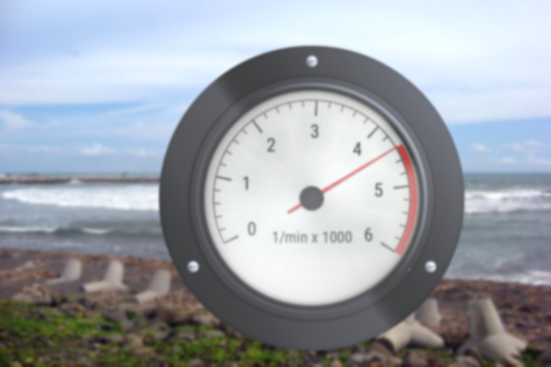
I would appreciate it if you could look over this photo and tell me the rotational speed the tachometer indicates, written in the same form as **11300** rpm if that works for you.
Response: **4400** rpm
